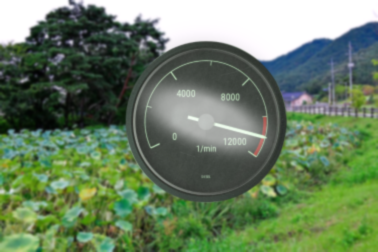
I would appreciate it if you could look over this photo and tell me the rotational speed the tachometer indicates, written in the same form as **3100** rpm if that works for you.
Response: **11000** rpm
